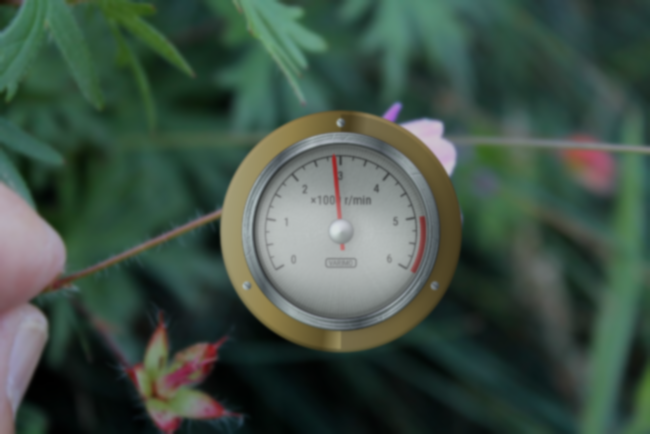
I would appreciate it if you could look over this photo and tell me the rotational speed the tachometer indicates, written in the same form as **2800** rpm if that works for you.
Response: **2875** rpm
